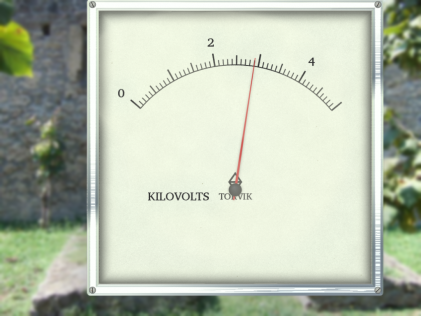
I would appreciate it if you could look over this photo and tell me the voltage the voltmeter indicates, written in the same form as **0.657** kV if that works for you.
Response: **2.9** kV
